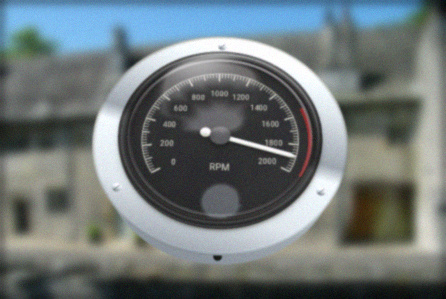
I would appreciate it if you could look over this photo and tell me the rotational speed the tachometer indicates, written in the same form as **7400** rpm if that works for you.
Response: **1900** rpm
